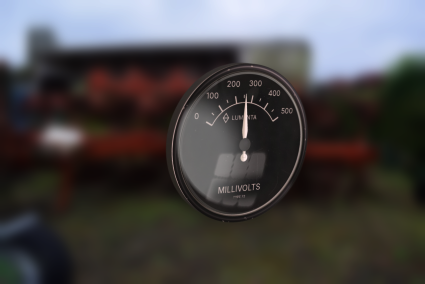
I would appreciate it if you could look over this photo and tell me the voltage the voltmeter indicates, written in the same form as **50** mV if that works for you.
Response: **250** mV
